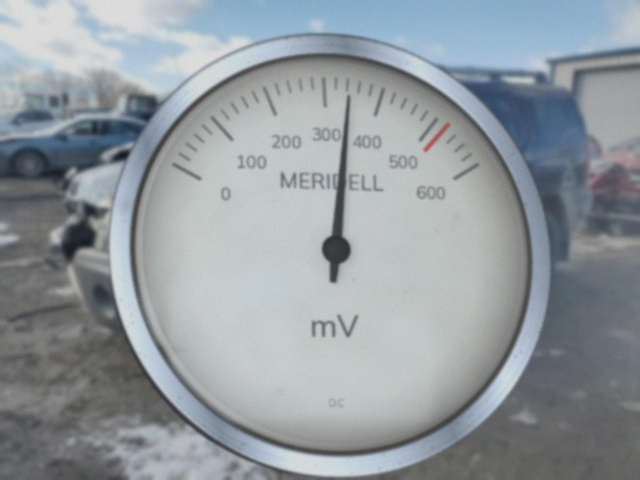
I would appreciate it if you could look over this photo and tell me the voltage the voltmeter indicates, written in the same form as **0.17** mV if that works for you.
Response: **340** mV
